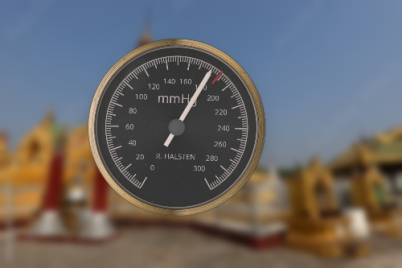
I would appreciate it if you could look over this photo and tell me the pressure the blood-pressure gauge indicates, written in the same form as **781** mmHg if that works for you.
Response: **180** mmHg
